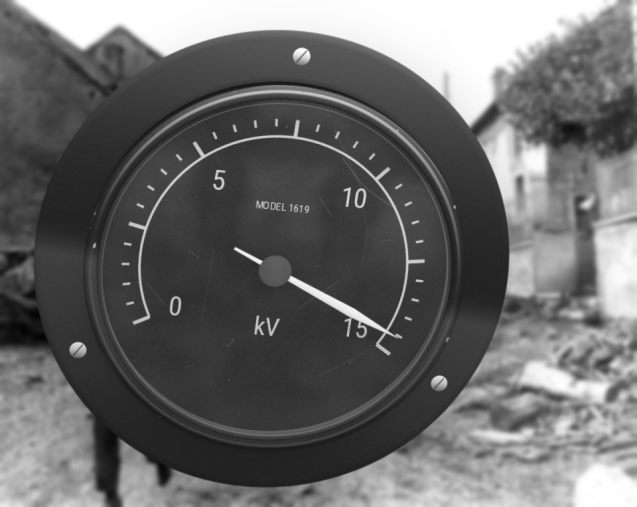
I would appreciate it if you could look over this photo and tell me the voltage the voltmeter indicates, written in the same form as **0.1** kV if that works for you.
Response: **14.5** kV
